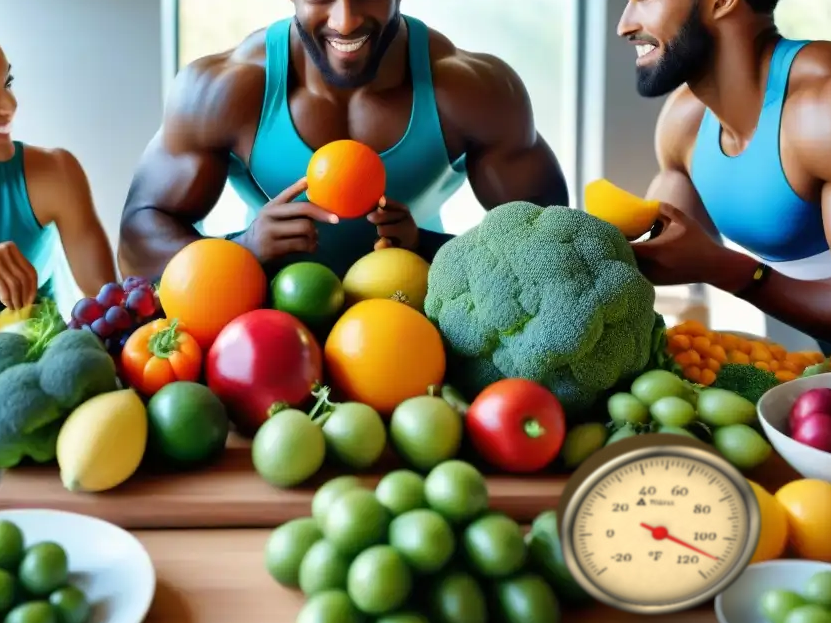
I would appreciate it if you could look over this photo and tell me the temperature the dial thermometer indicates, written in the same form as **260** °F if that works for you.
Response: **110** °F
